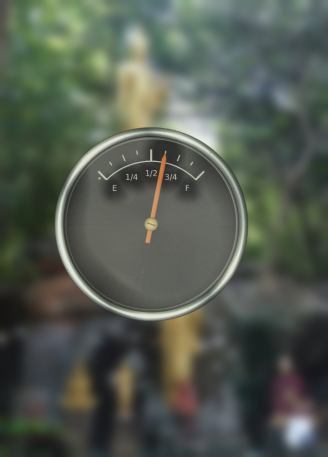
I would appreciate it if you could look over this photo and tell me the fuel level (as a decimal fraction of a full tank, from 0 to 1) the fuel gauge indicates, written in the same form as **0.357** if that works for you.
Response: **0.625**
